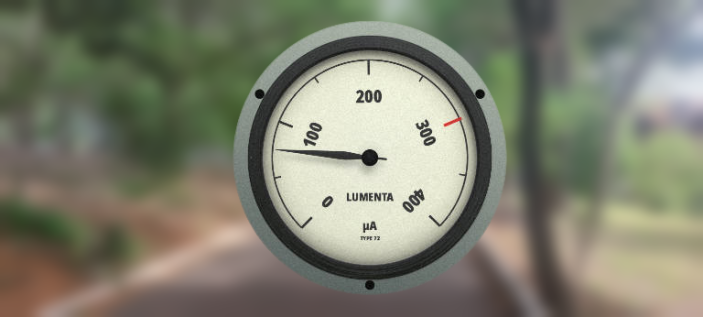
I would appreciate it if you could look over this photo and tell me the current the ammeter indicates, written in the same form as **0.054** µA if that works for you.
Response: **75** µA
